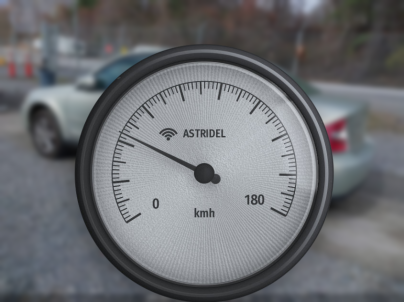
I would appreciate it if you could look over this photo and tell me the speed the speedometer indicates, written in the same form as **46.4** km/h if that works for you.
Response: **44** km/h
